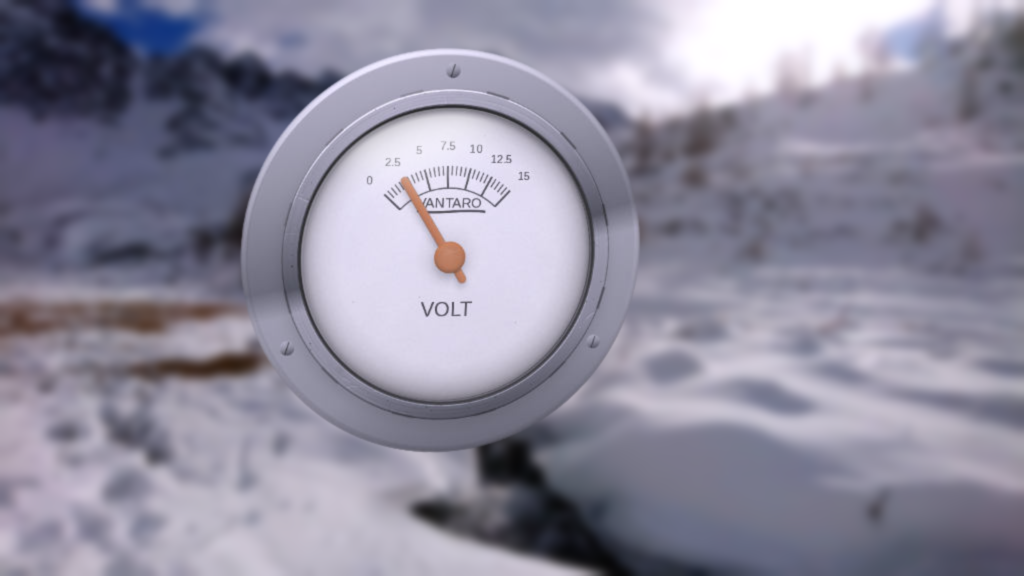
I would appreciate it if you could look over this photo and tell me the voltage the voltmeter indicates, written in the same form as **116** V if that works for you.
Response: **2.5** V
